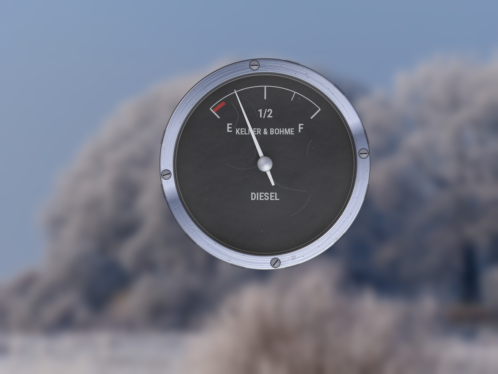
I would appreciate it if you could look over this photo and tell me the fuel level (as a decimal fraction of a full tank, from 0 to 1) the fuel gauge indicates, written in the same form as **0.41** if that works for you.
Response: **0.25**
